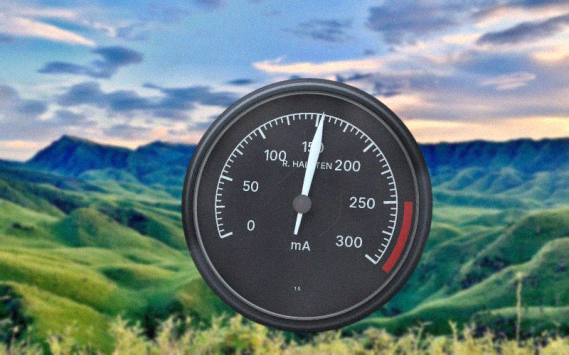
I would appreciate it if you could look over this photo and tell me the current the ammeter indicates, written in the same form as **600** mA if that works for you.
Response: **155** mA
